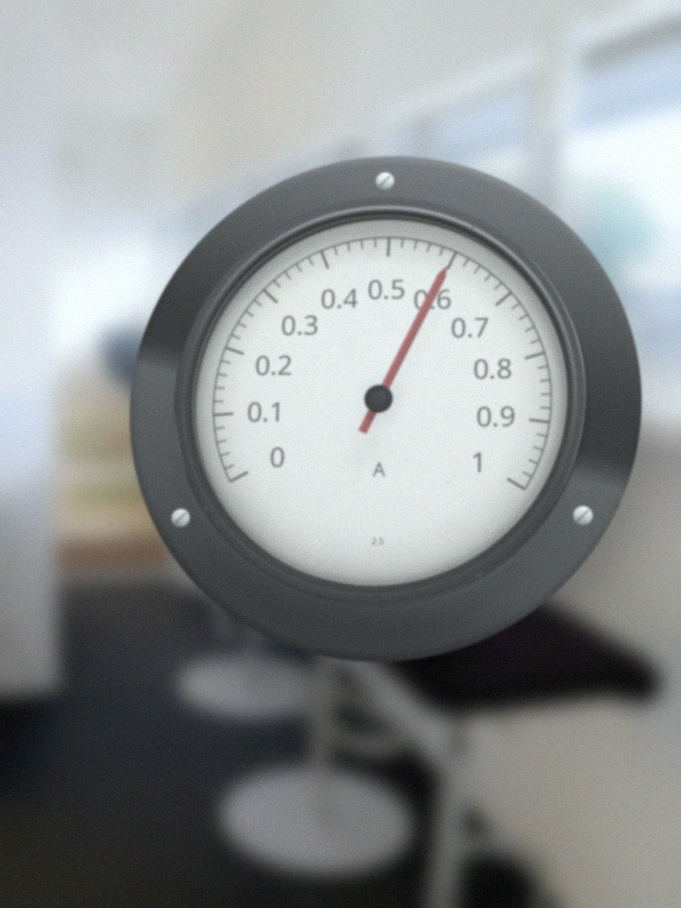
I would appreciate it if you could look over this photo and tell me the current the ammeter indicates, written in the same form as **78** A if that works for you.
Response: **0.6** A
